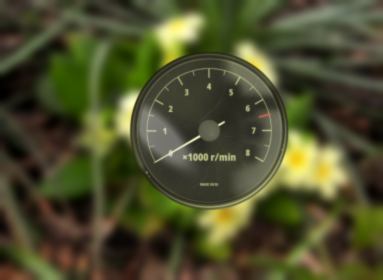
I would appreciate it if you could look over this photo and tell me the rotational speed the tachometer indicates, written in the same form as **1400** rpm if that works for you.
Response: **0** rpm
